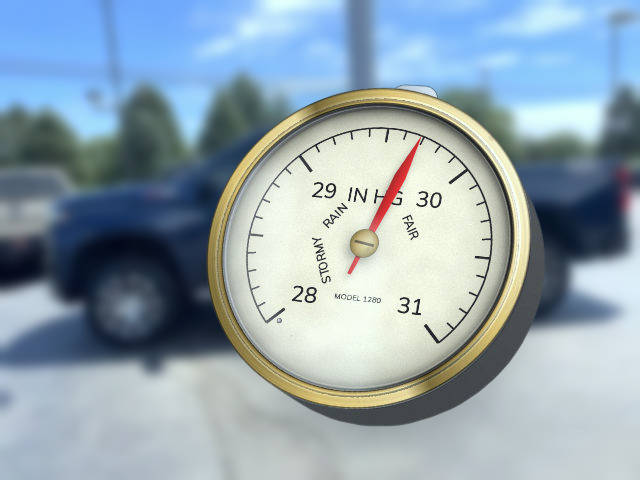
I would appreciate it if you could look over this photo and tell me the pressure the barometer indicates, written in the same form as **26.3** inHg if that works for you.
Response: **29.7** inHg
